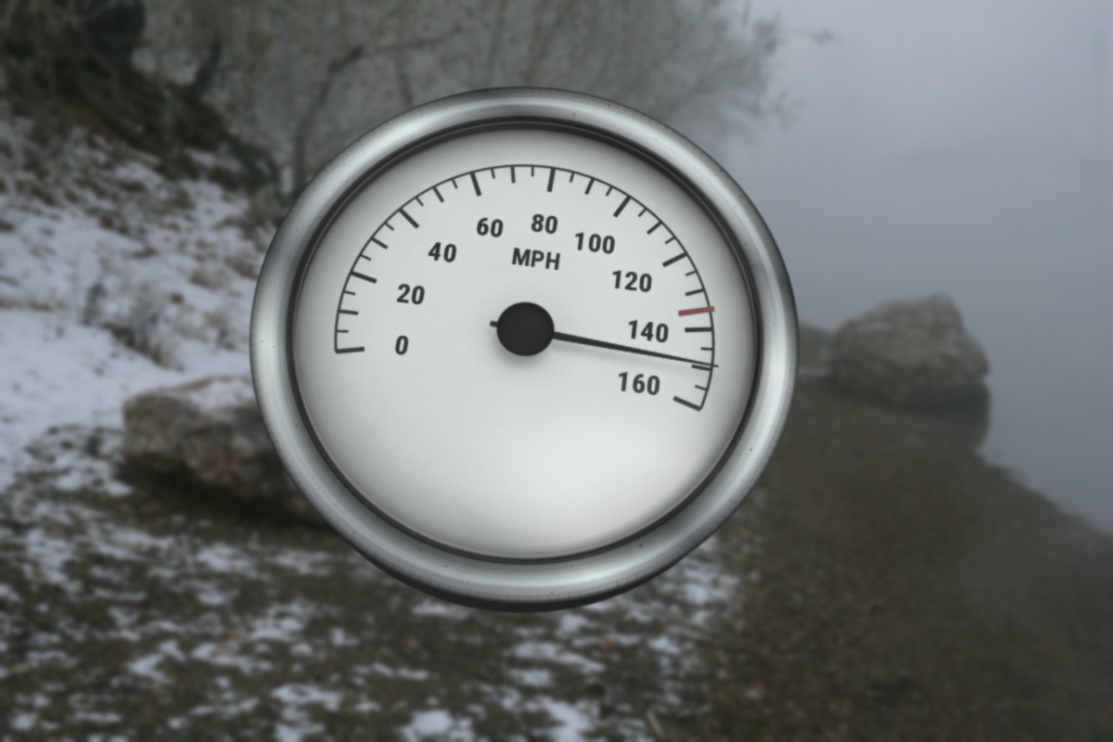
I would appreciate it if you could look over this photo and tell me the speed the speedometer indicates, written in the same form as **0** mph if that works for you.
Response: **150** mph
